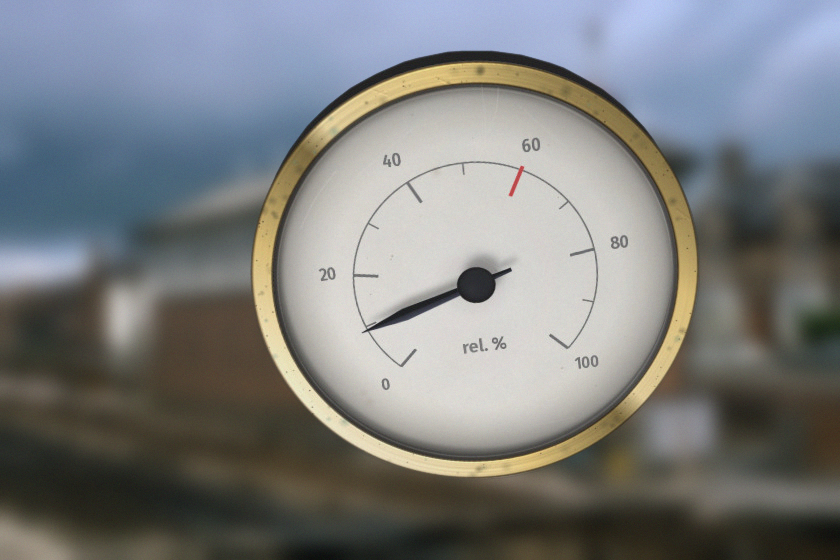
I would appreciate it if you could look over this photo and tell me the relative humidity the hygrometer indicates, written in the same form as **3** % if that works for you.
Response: **10** %
